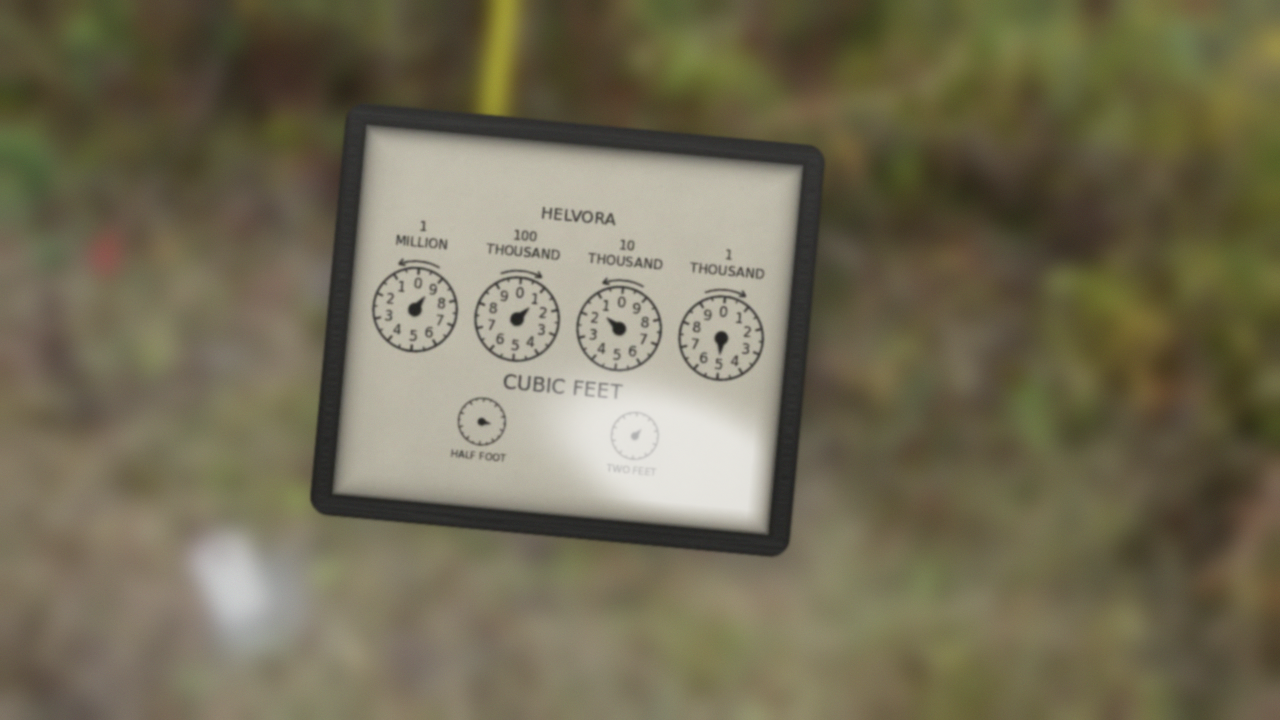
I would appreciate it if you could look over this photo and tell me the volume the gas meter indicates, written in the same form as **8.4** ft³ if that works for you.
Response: **911500** ft³
